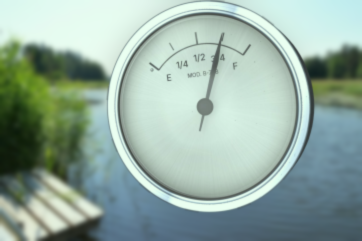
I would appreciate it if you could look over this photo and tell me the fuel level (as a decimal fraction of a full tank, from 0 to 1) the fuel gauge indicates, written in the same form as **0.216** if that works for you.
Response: **0.75**
